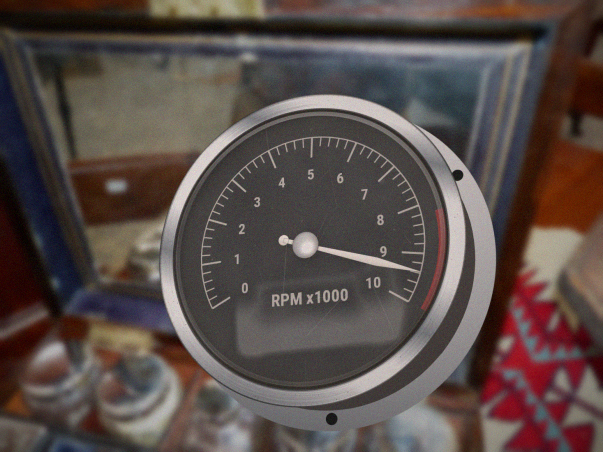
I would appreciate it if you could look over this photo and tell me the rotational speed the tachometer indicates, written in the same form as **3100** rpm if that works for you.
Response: **9400** rpm
